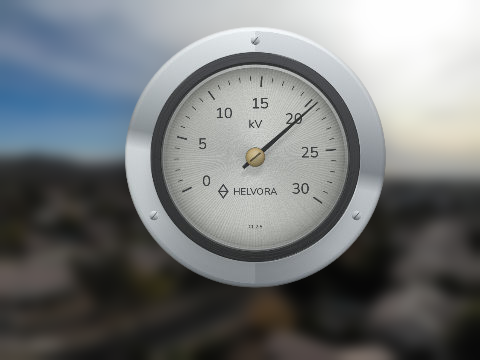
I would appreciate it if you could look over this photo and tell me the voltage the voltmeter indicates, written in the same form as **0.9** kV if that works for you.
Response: **20.5** kV
